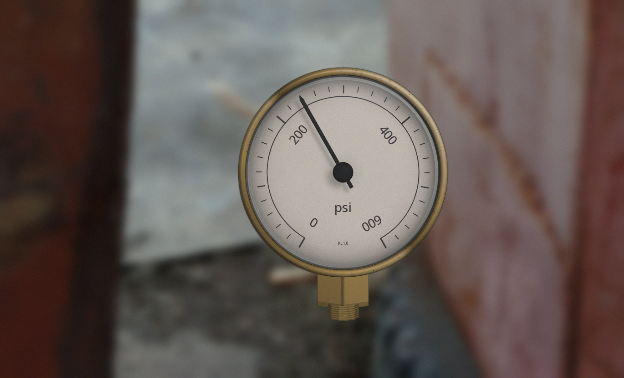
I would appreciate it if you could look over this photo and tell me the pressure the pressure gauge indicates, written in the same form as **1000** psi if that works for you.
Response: **240** psi
